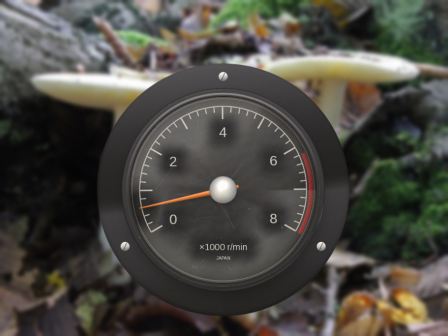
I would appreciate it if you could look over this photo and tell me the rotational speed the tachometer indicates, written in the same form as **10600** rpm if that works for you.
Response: **600** rpm
